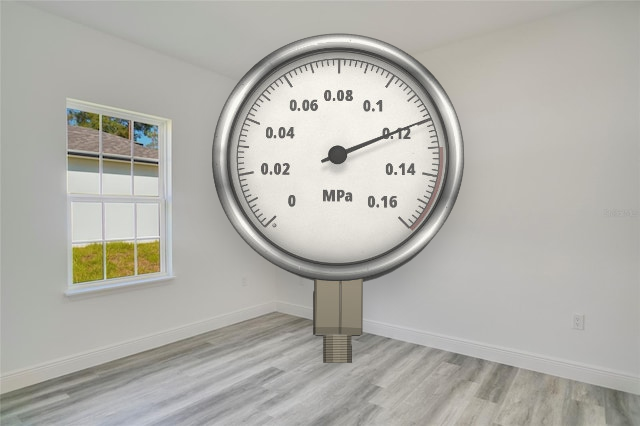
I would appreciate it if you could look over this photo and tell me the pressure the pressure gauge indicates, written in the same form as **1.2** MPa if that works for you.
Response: **0.12** MPa
